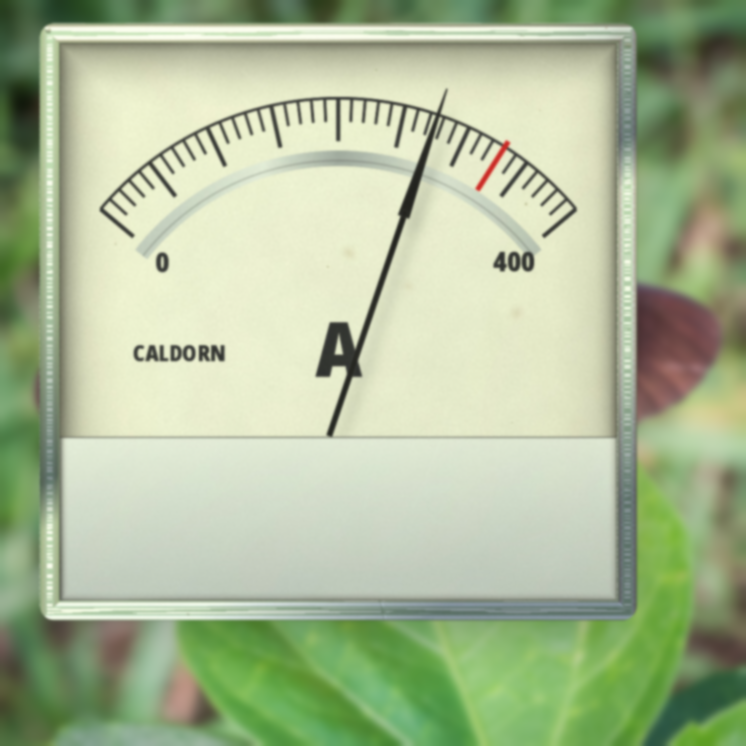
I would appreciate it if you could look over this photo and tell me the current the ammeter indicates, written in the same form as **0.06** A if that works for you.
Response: **275** A
